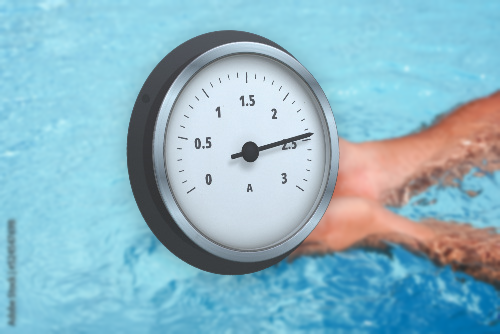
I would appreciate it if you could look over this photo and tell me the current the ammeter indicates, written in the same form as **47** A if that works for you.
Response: **2.45** A
